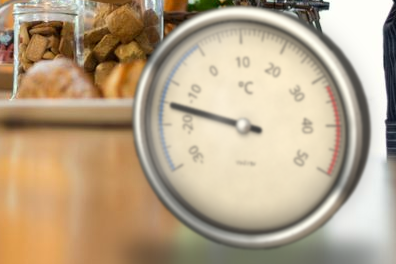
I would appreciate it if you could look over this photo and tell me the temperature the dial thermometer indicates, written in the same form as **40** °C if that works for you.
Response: **-15** °C
